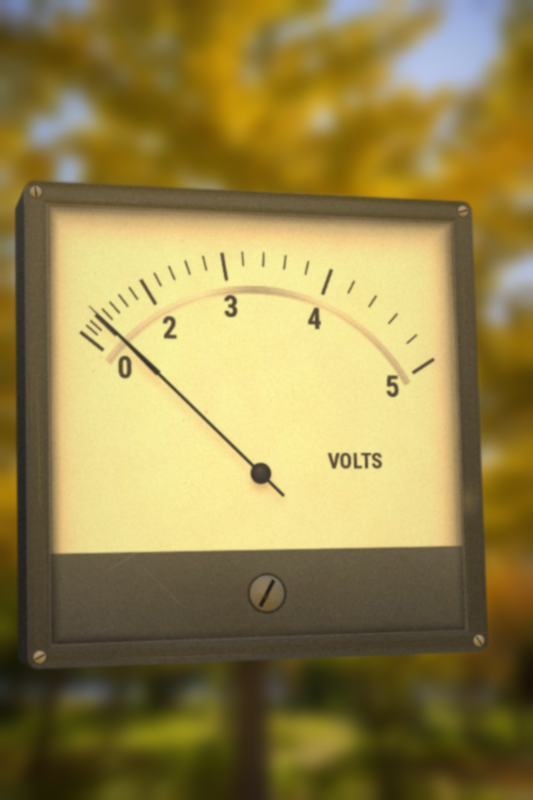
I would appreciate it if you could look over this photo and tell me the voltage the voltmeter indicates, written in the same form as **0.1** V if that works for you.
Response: **1** V
